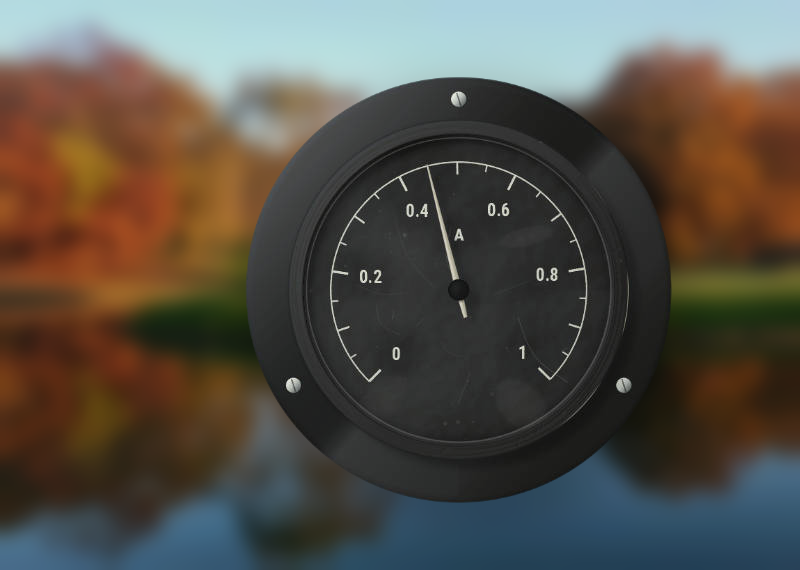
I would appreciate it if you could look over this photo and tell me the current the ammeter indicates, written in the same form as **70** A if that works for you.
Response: **0.45** A
